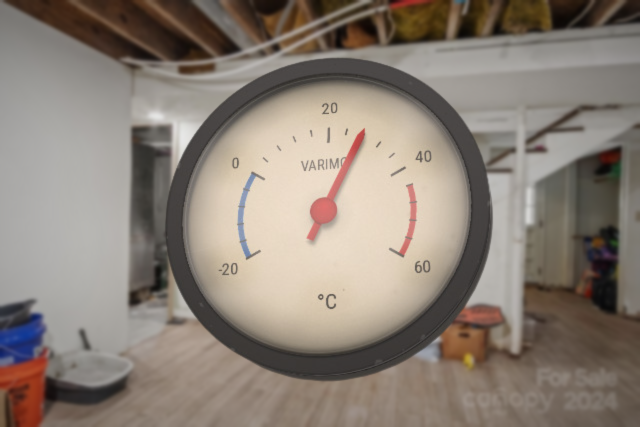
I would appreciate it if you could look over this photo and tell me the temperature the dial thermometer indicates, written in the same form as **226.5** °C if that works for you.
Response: **28** °C
